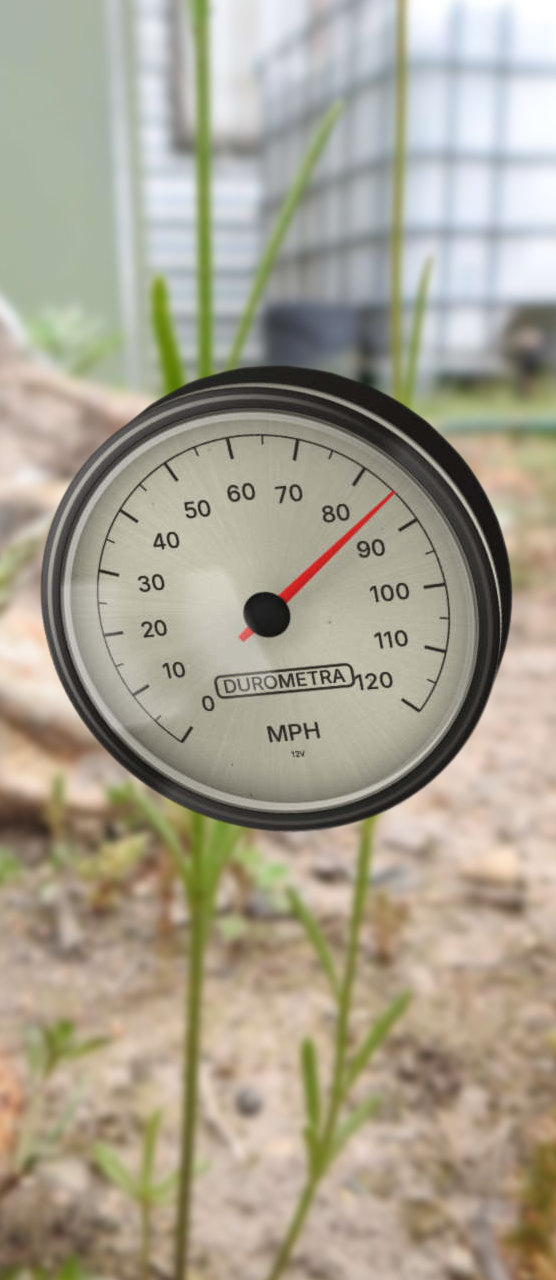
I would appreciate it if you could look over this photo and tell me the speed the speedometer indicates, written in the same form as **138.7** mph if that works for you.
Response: **85** mph
